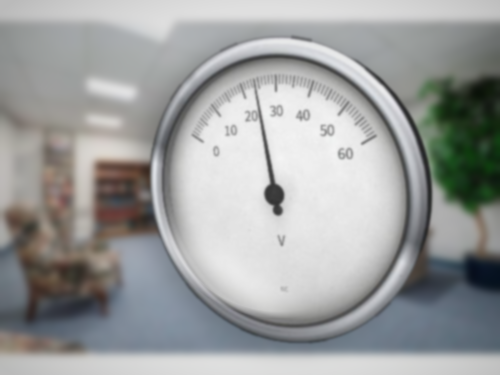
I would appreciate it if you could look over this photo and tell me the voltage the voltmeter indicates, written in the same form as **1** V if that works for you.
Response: **25** V
